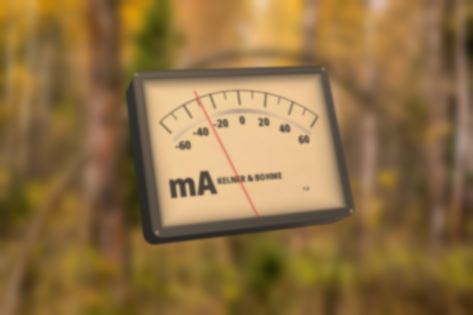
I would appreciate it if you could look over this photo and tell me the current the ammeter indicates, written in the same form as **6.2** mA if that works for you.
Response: **-30** mA
